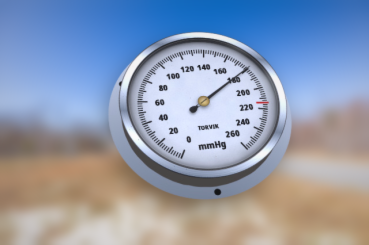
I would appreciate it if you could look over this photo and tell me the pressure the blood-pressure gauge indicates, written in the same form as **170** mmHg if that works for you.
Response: **180** mmHg
